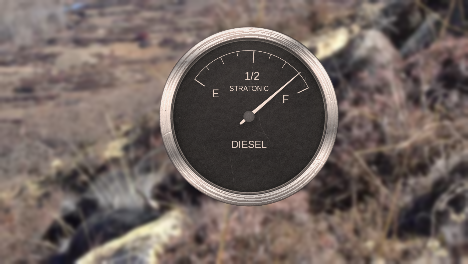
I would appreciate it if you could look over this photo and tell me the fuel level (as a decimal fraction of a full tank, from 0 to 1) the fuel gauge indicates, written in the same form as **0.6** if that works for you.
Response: **0.875**
